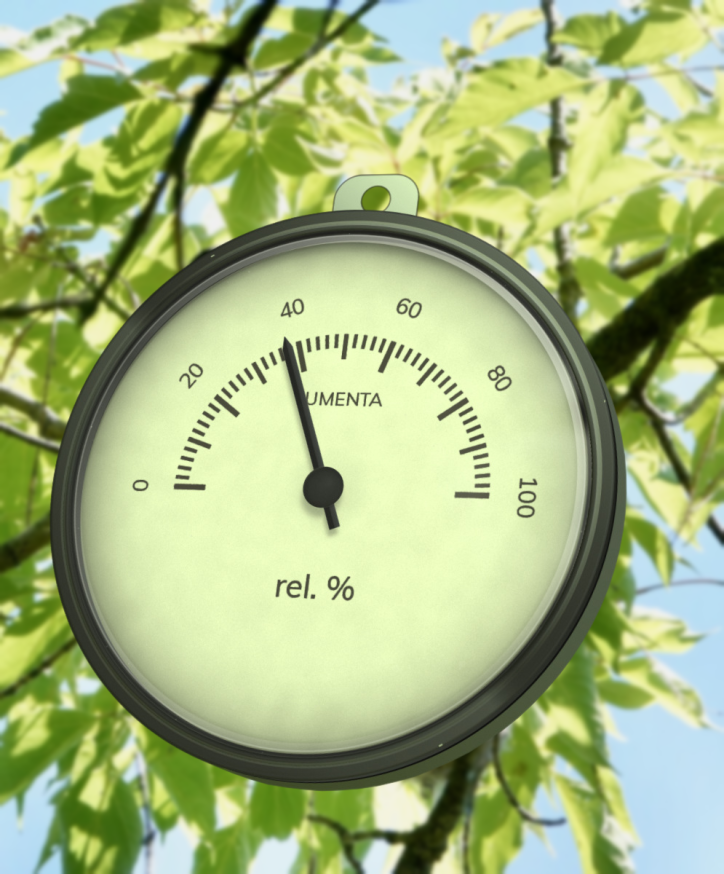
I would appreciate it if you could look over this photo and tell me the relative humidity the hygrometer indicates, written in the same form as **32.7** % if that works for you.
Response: **38** %
